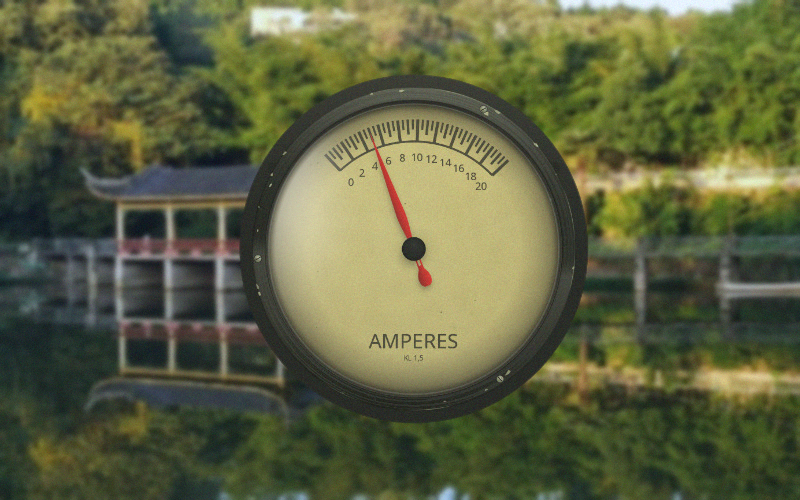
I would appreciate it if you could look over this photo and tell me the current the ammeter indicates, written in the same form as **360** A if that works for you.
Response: **5** A
